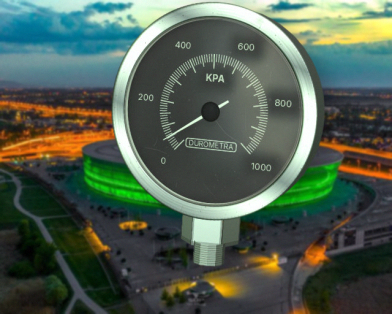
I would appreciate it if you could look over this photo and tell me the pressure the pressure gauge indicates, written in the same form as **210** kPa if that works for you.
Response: **50** kPa
